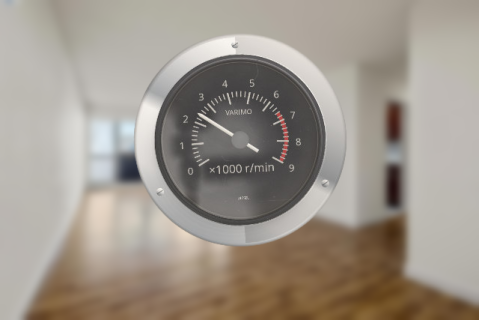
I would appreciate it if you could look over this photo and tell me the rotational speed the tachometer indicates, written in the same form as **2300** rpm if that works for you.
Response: **2400** rpm
